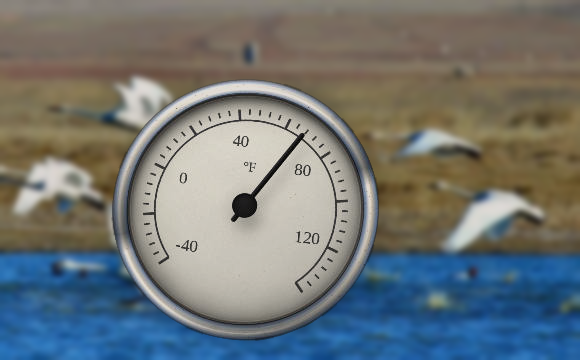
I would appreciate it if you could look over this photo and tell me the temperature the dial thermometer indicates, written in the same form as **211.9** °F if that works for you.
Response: **68** °F
